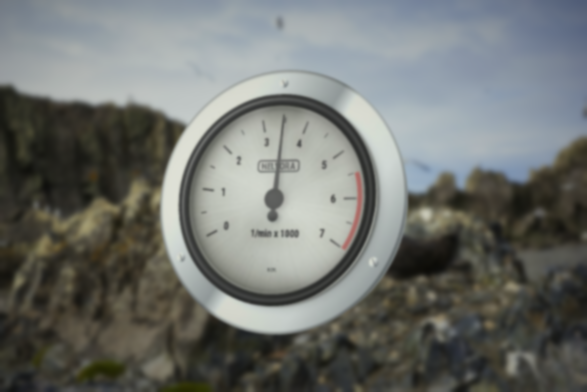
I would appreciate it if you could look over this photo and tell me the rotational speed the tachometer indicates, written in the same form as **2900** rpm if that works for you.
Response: **3500** rpm
